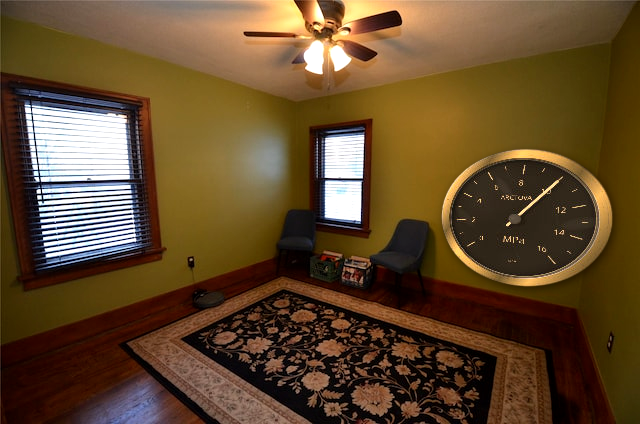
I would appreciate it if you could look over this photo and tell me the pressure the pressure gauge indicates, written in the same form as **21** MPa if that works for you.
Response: **10** MPa
